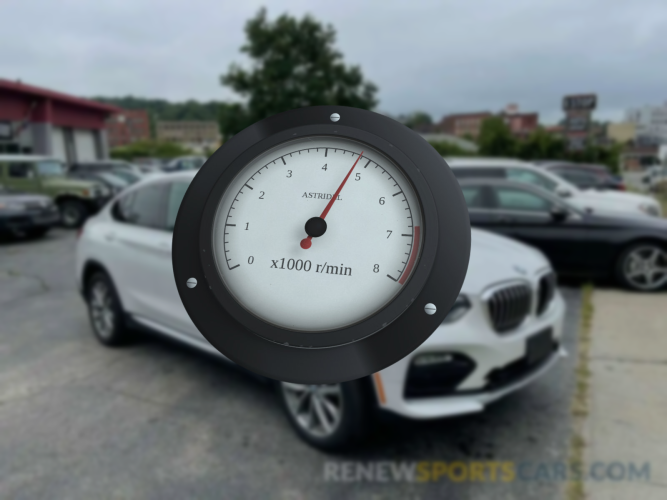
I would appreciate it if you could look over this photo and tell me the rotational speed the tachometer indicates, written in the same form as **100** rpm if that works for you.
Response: **4800** rpm
